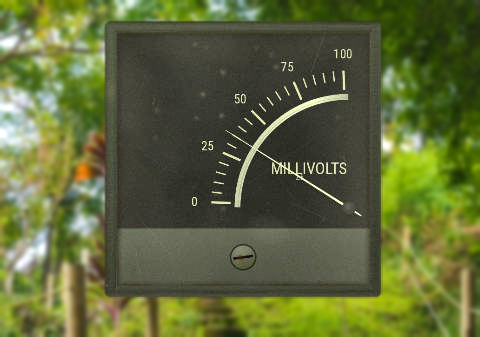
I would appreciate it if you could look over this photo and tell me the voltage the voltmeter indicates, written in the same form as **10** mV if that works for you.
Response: **35** mV
